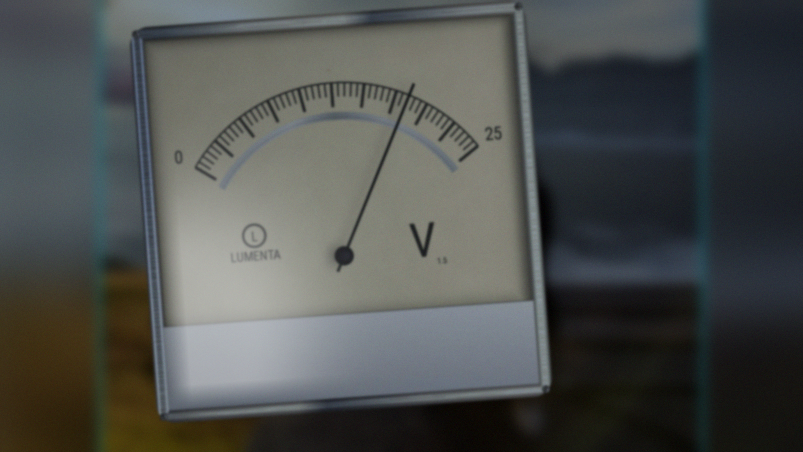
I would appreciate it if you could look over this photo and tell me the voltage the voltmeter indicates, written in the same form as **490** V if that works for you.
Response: **18.5** V
